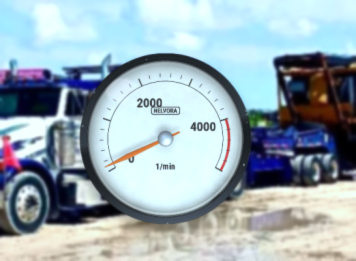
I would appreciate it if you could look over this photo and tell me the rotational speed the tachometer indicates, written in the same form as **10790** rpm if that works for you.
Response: **100** rpm
